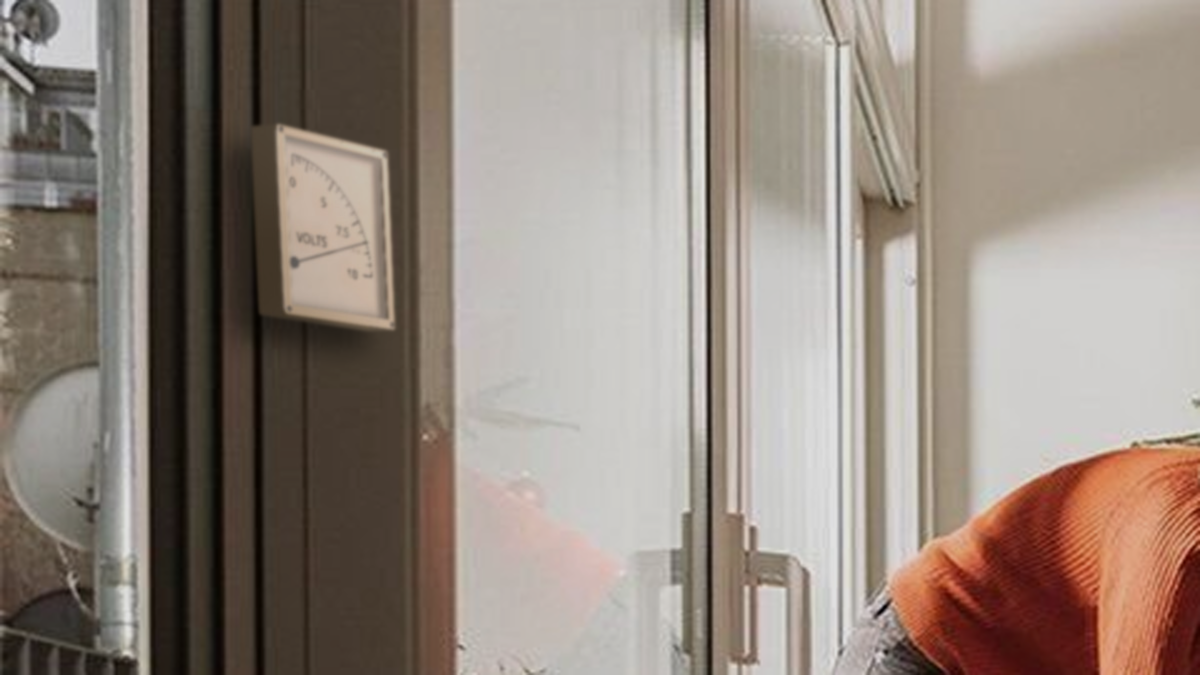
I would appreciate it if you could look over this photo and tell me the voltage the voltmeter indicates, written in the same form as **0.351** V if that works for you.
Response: **8.5** V
